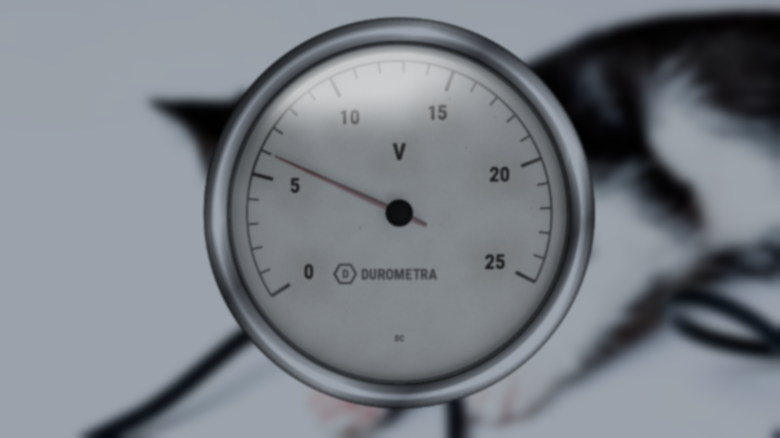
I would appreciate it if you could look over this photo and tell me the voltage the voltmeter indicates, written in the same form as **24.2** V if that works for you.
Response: **6** V
